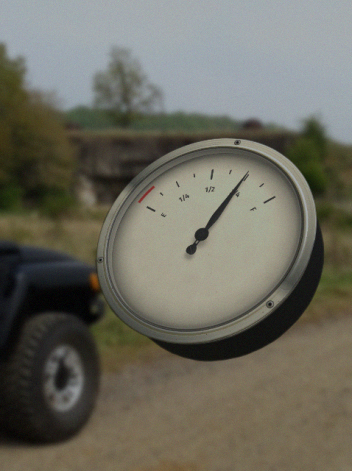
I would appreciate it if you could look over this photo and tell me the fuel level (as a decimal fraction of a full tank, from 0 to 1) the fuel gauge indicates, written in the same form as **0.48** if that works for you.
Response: **0.75**
